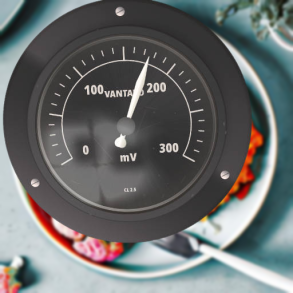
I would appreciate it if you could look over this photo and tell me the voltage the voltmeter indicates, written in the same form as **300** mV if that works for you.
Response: **175** mV
